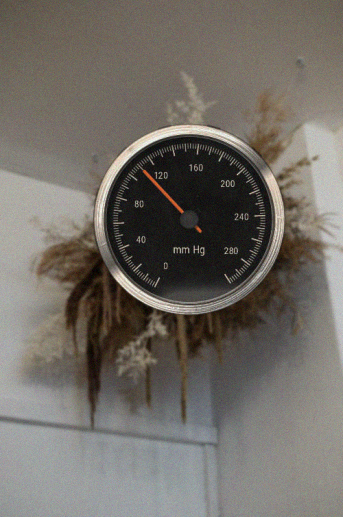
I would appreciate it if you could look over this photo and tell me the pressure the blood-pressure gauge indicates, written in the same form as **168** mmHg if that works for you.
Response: **110** mmHg
